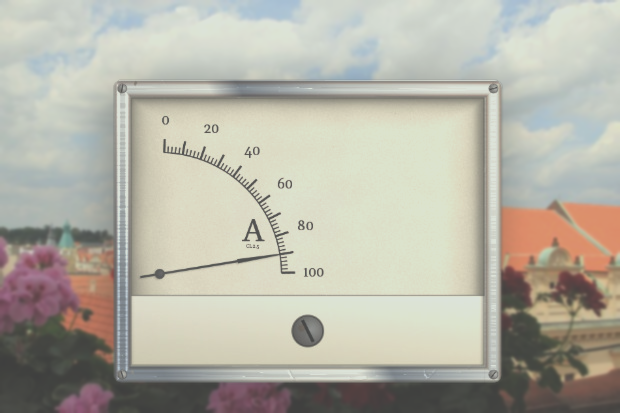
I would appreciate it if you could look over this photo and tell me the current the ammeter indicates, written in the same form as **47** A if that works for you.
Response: **90** A
